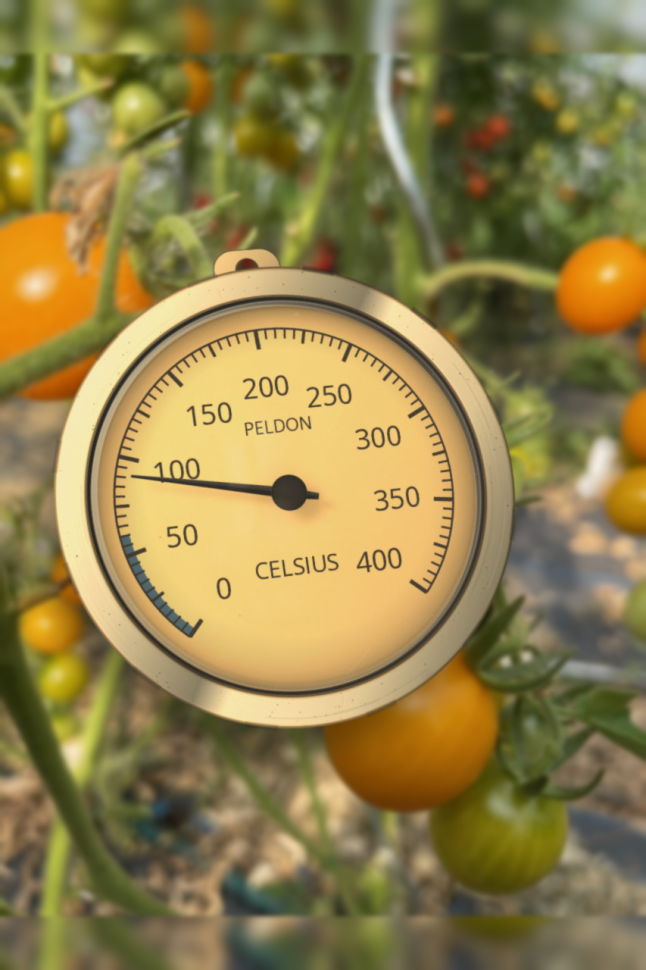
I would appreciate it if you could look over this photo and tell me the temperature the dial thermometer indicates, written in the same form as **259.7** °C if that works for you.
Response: **90** °C
